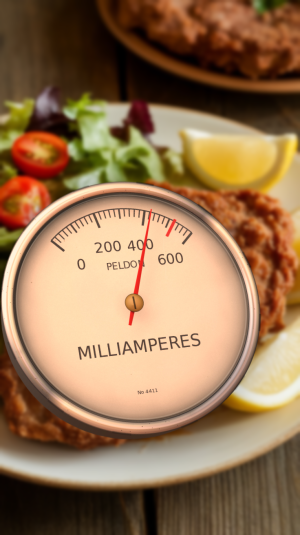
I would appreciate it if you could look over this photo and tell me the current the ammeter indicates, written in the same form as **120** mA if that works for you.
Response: **420** mA
